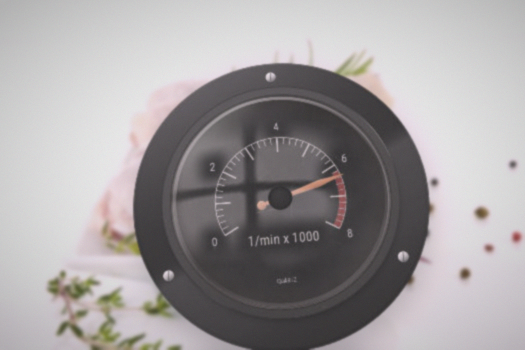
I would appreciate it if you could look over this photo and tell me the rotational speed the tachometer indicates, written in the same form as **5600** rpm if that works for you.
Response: **6400** rpm
